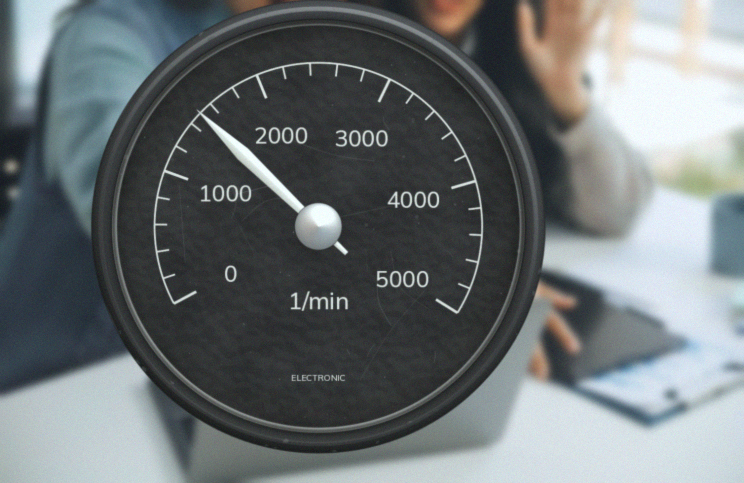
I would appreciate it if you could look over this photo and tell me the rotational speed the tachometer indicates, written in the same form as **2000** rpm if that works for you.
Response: **1500** rpm
